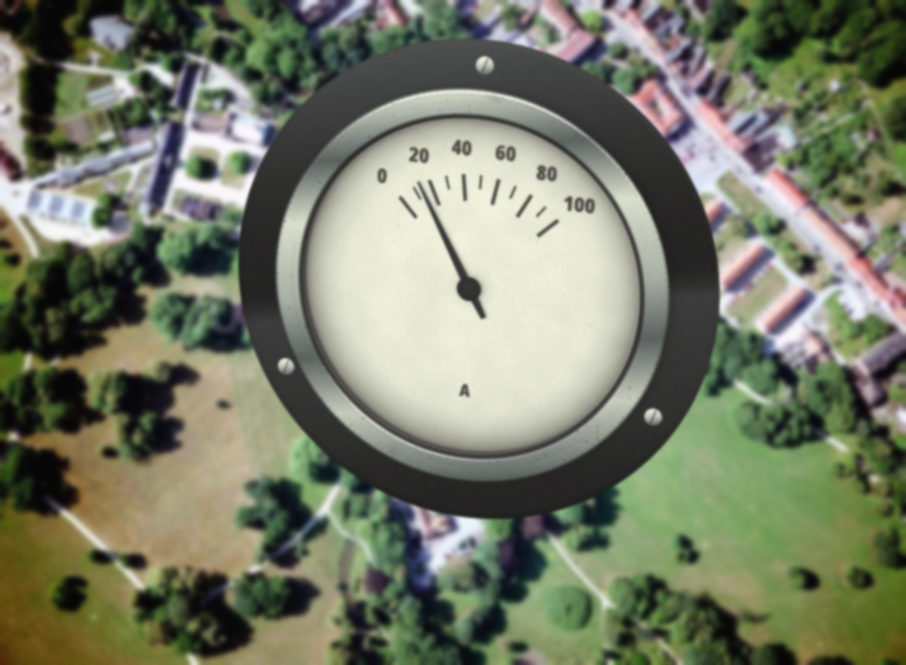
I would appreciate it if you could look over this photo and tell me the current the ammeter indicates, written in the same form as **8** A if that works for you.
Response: **15** A
